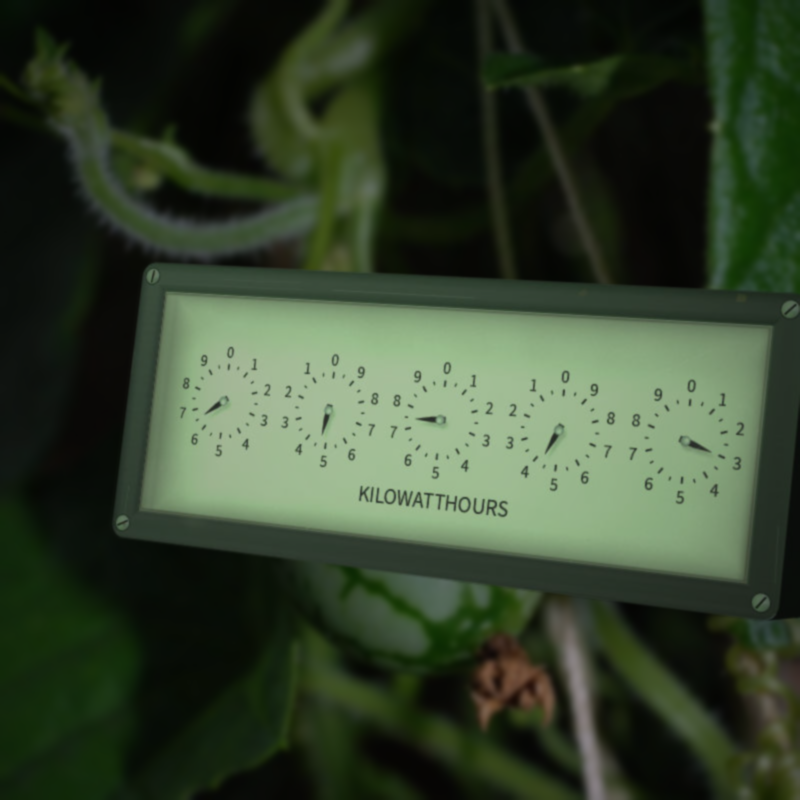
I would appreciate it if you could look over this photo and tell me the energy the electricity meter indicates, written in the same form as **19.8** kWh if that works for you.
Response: **64743** kWh
